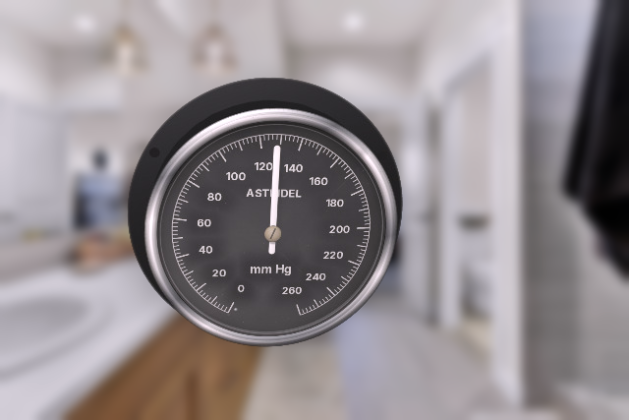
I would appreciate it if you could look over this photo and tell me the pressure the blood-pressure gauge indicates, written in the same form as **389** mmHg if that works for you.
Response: **128** mmHg
